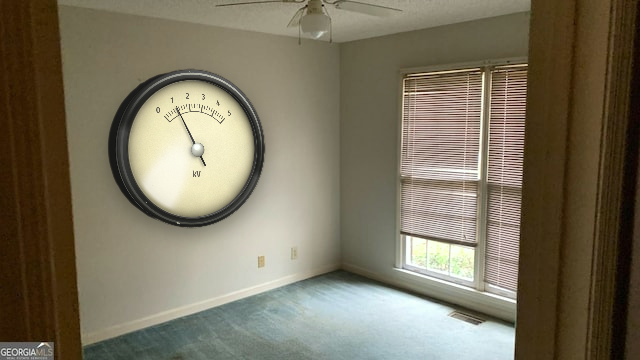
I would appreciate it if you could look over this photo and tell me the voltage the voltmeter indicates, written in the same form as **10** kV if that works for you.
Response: **1** kV
